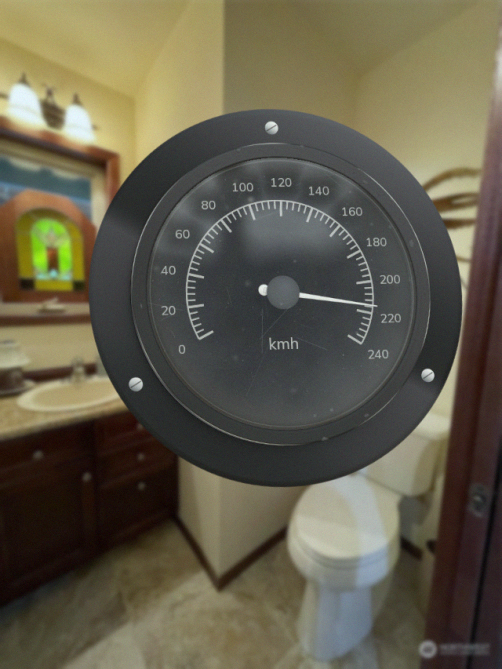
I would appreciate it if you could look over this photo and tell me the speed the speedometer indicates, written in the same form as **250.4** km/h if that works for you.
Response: **216** km/h
